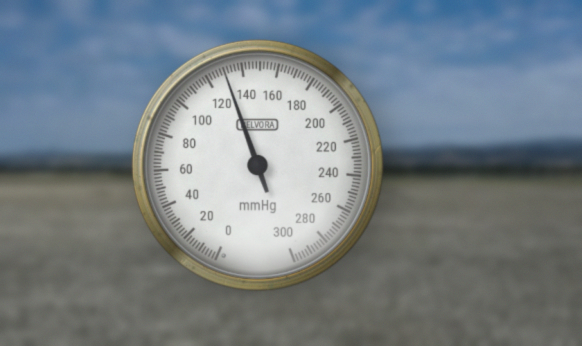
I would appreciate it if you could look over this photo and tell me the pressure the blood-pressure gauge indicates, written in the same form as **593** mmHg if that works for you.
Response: **130** mmHg
